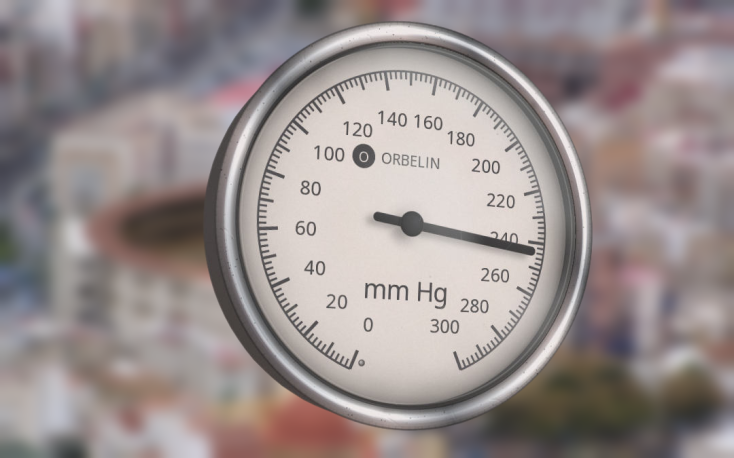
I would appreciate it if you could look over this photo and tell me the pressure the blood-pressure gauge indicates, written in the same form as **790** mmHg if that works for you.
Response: **244** mmHg
